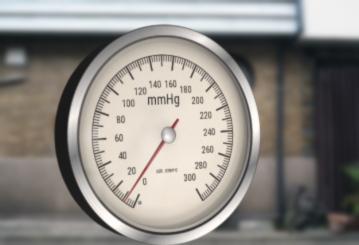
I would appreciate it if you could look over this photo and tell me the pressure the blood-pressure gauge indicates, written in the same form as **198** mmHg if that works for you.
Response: **10** mmHg
